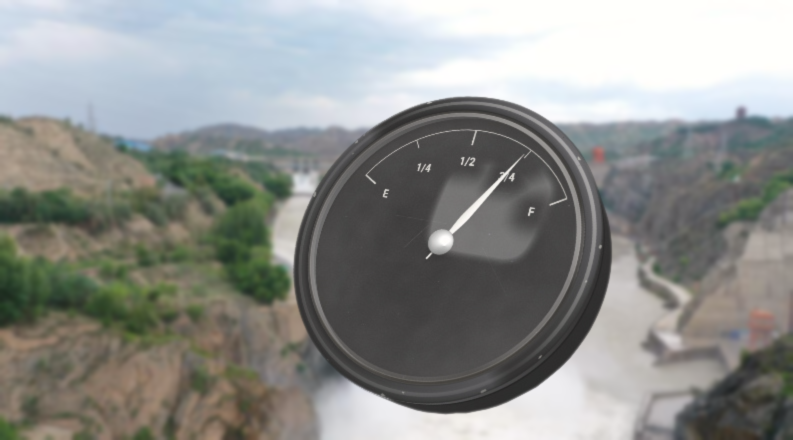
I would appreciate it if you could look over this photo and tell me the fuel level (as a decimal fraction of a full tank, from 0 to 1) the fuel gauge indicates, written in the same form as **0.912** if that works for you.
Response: **0.75**
